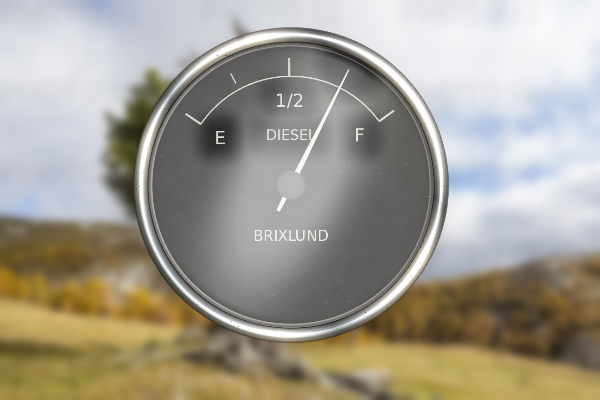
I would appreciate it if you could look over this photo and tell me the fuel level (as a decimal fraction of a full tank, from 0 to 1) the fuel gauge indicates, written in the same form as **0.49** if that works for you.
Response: **0.75**
